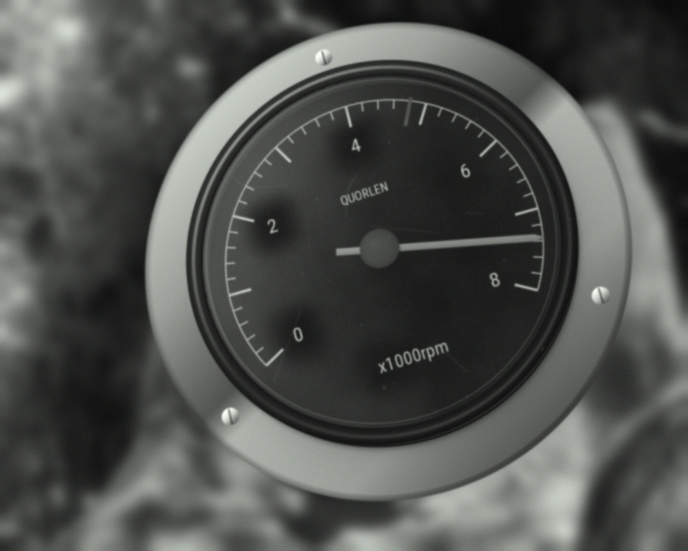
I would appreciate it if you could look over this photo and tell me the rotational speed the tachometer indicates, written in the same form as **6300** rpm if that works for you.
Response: **7400** rpm
